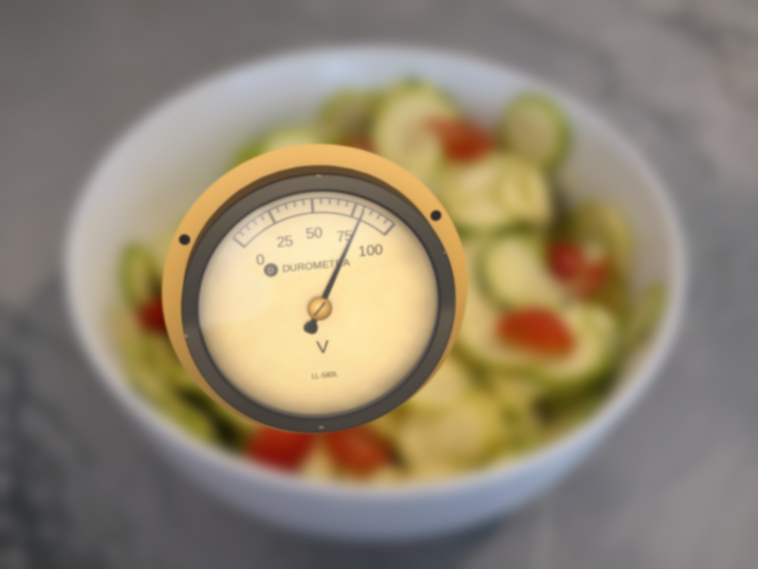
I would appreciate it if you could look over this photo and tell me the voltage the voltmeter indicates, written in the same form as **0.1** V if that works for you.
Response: **80** V
